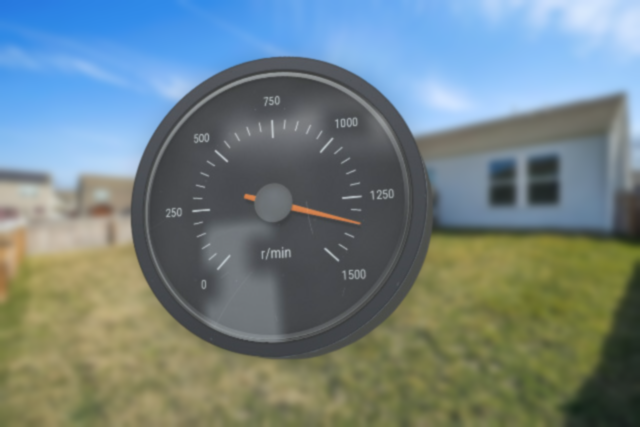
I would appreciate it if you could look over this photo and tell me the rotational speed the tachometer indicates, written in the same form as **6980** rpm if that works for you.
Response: **1350** rpm
